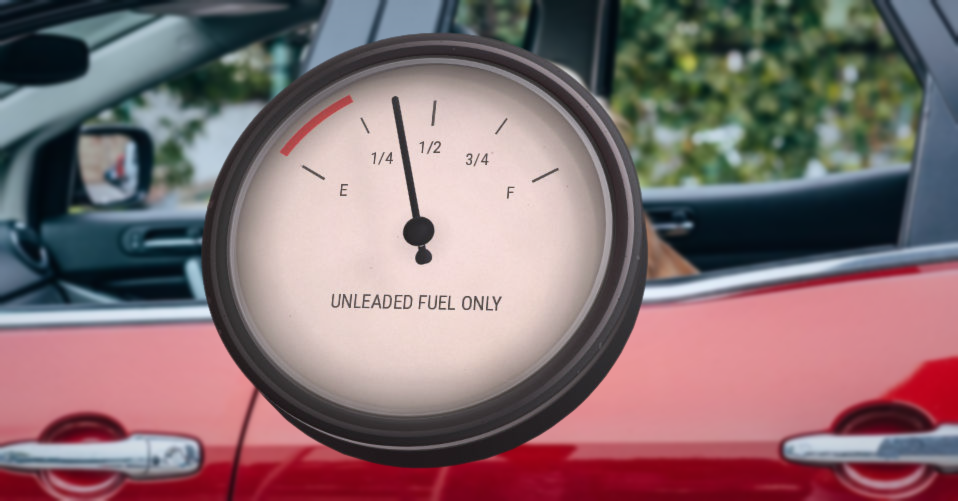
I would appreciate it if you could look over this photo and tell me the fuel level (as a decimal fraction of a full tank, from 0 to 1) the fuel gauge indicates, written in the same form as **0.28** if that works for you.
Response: **0.375**
